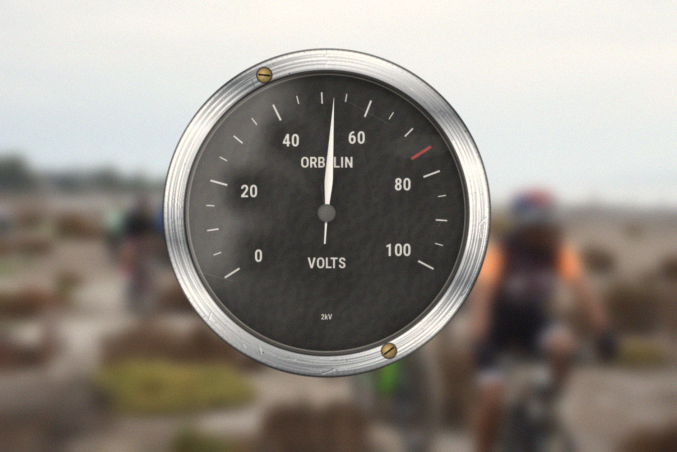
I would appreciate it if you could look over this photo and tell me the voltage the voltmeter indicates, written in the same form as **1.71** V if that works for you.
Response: **52.5** V
